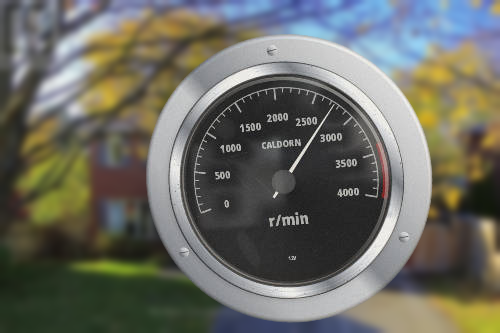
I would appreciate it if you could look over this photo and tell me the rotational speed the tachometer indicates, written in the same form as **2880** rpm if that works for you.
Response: **2750** rpm
